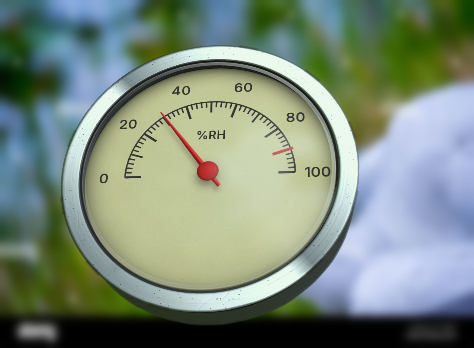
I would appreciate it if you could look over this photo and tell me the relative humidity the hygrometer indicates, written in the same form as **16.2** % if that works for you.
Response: **30** %
